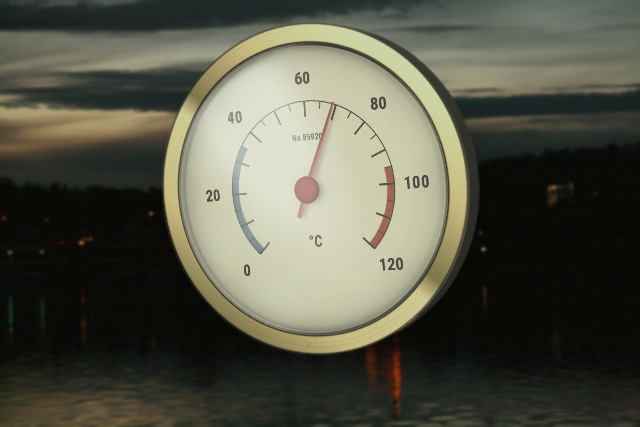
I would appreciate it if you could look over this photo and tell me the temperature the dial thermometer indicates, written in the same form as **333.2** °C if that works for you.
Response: **70** °C
